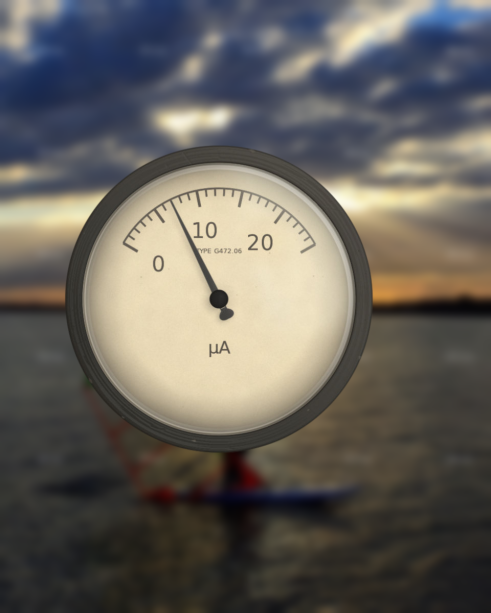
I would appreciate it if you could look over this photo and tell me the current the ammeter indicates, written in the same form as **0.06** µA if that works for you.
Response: **7** µA
